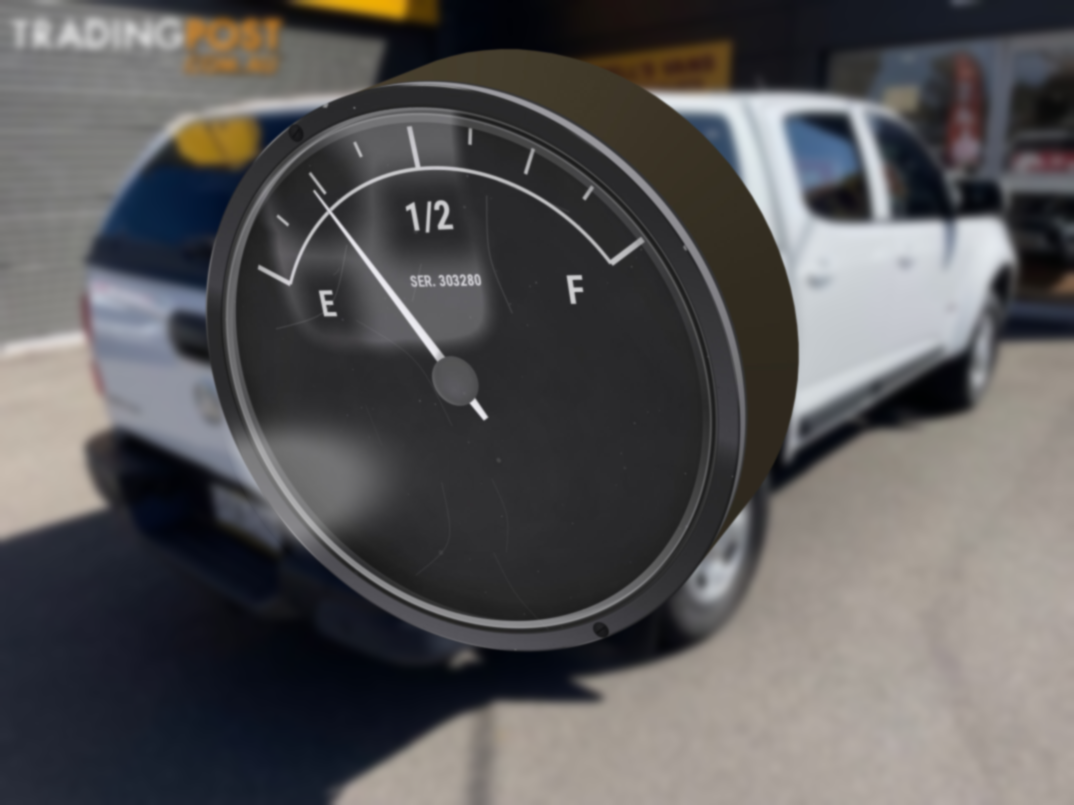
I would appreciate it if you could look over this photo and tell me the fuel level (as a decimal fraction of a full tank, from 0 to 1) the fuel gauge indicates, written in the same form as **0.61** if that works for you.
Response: **0.25**
